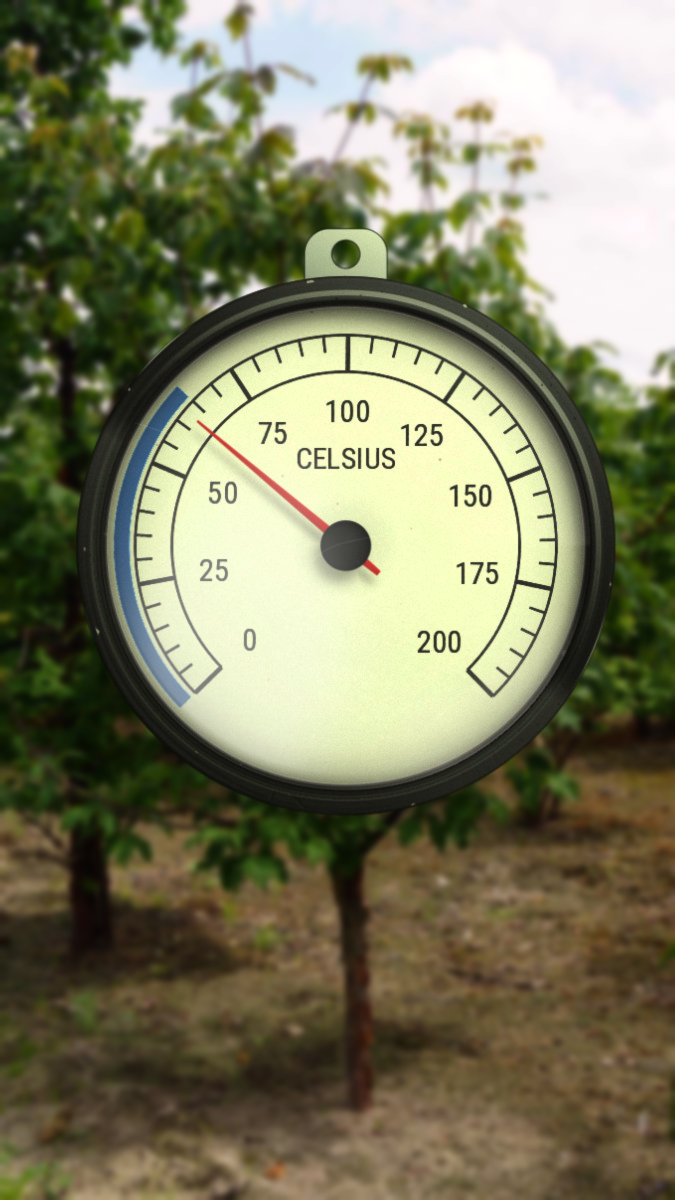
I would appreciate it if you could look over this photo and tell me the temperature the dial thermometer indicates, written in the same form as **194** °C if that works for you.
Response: **62.5** °C
